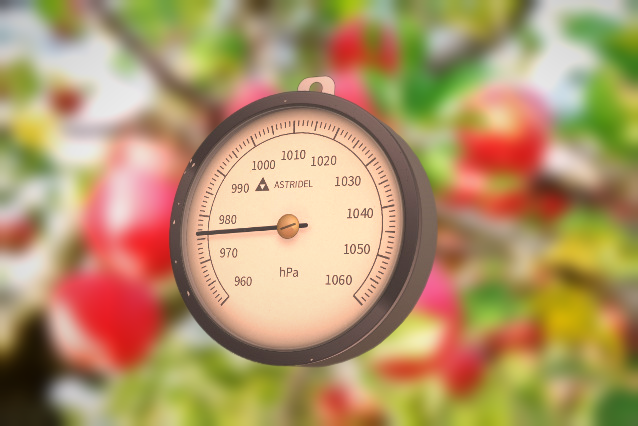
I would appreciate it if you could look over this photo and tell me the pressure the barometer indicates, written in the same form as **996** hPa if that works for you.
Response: **976** hPa
